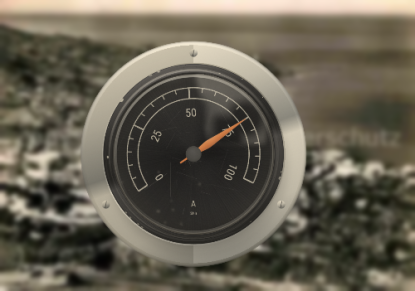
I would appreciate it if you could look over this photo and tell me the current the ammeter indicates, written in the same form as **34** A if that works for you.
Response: **75** A
